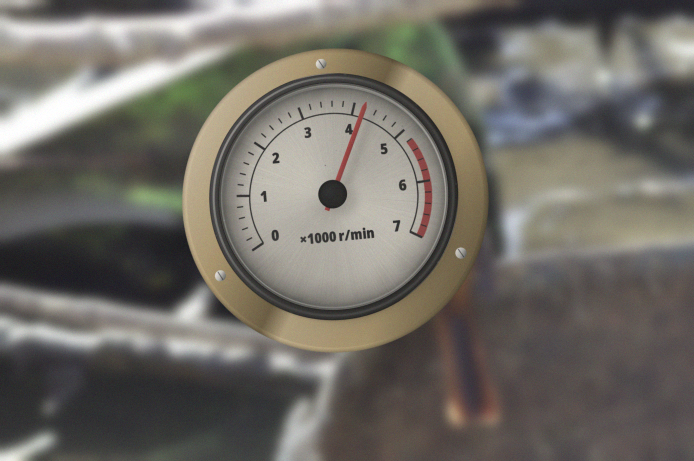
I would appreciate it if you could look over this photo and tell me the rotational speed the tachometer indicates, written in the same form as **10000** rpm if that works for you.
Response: **4200** rpm
